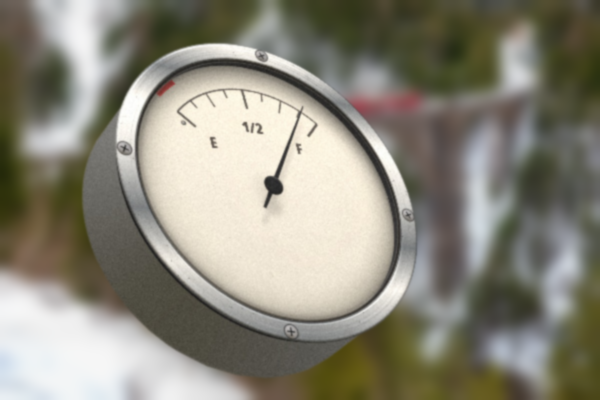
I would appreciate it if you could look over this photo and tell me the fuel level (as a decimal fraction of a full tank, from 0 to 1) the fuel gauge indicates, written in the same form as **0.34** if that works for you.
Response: **0.875**
